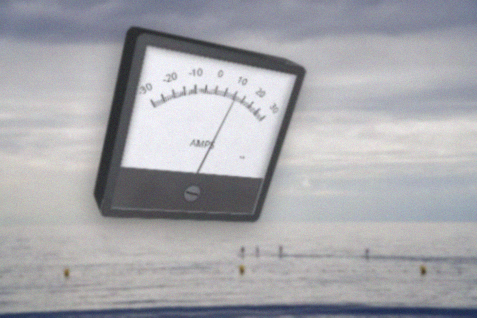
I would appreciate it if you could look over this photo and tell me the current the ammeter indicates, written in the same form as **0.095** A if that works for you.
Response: **10** A
